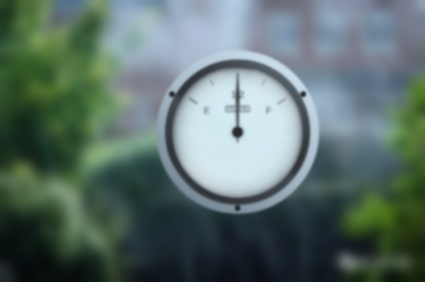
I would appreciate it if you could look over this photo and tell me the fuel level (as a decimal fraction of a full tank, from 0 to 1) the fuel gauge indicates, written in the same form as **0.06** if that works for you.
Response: **0.5**
